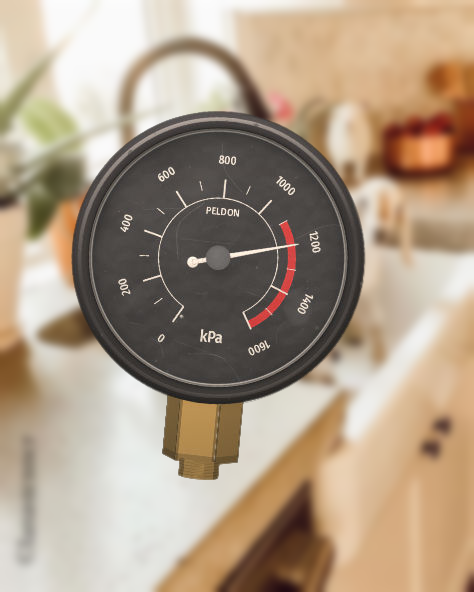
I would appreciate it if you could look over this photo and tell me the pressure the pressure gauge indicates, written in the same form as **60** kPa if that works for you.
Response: **1200** kPa
